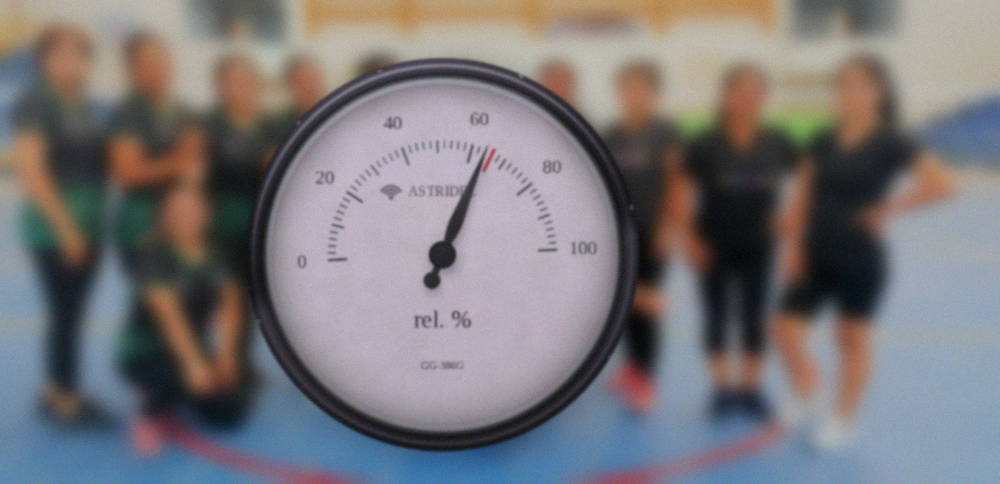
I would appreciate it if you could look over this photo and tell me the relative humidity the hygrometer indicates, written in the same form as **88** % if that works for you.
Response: **64** %
